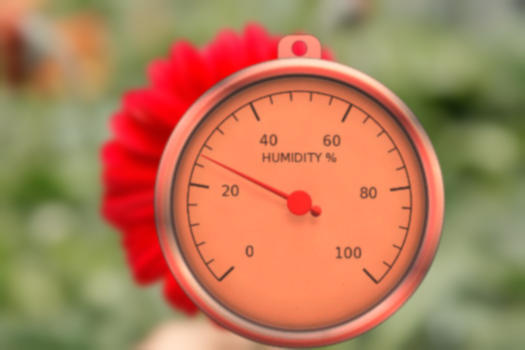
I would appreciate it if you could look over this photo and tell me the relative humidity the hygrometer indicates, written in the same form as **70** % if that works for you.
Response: **26** %
